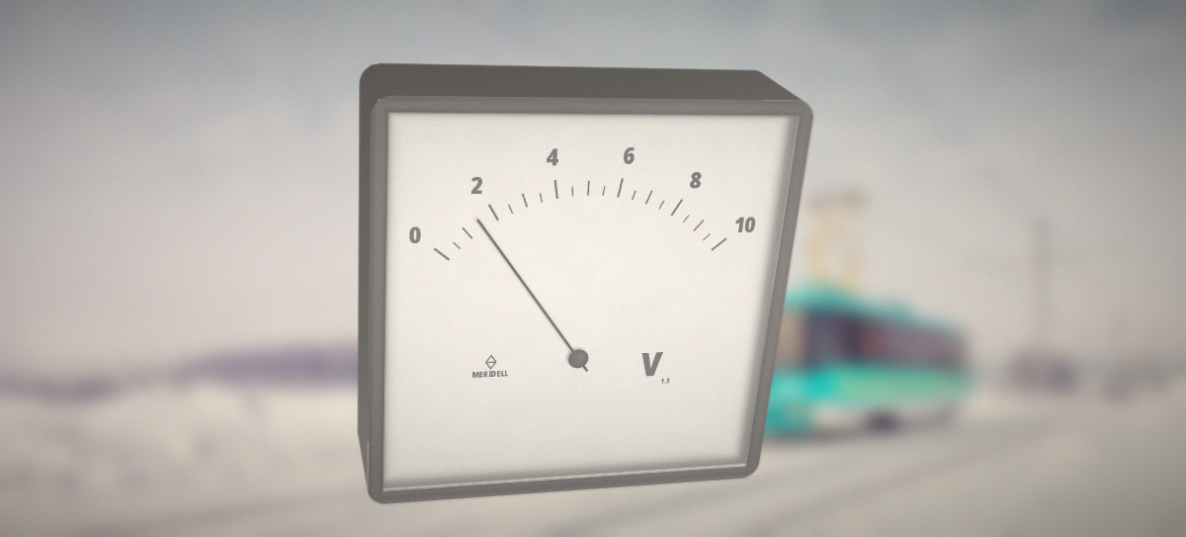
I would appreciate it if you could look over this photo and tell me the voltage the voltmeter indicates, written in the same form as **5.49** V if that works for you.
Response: **1.5** V
